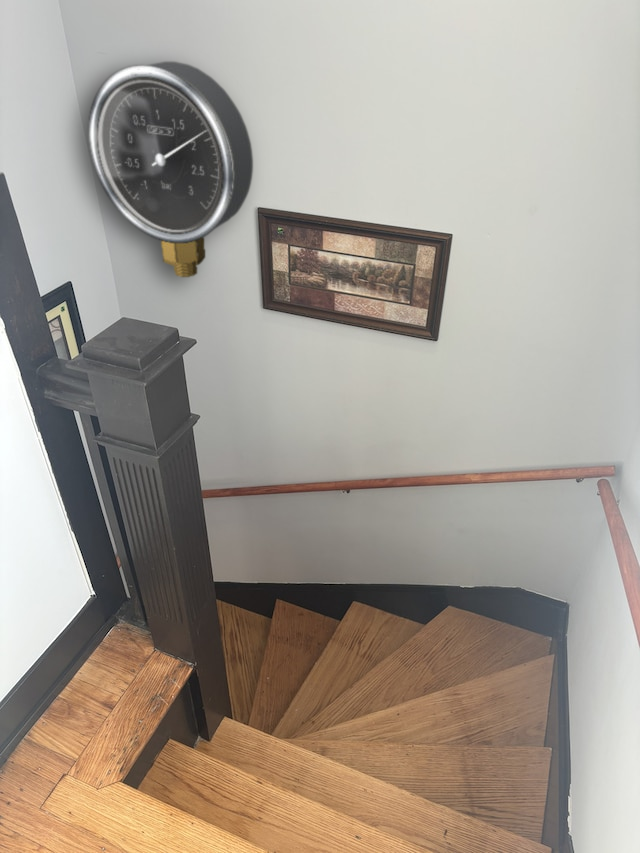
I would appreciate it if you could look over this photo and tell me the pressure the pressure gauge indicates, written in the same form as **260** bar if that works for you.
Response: **1.9** bar
